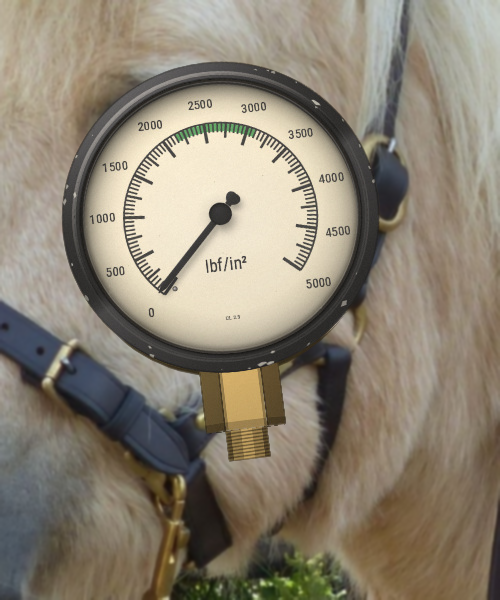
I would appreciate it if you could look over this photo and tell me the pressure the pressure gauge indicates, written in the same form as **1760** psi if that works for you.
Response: **50** psi
